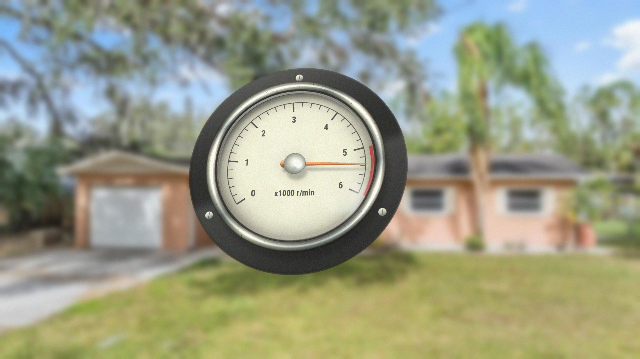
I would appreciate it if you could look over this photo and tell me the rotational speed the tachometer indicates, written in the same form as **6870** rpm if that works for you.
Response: **5400** rpm
